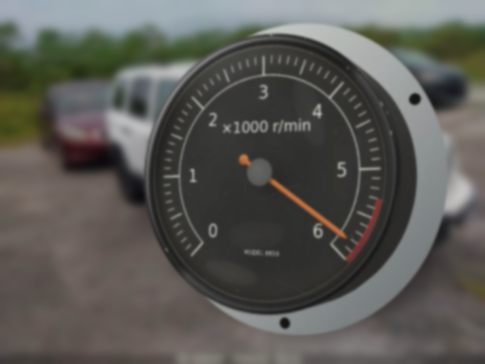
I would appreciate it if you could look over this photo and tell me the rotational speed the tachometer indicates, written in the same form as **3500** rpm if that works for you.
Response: **5800** rpm
